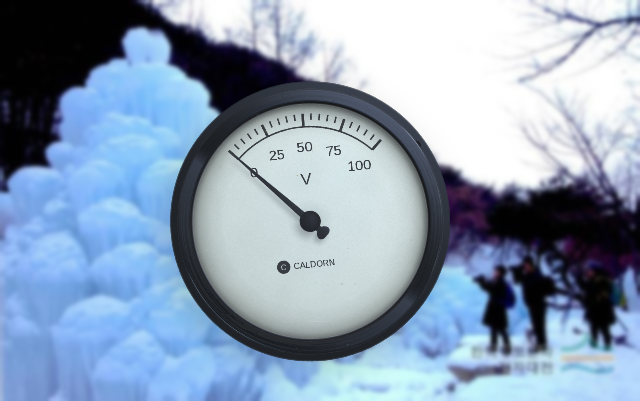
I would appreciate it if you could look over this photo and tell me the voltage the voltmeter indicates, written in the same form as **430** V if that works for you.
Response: **0** V
